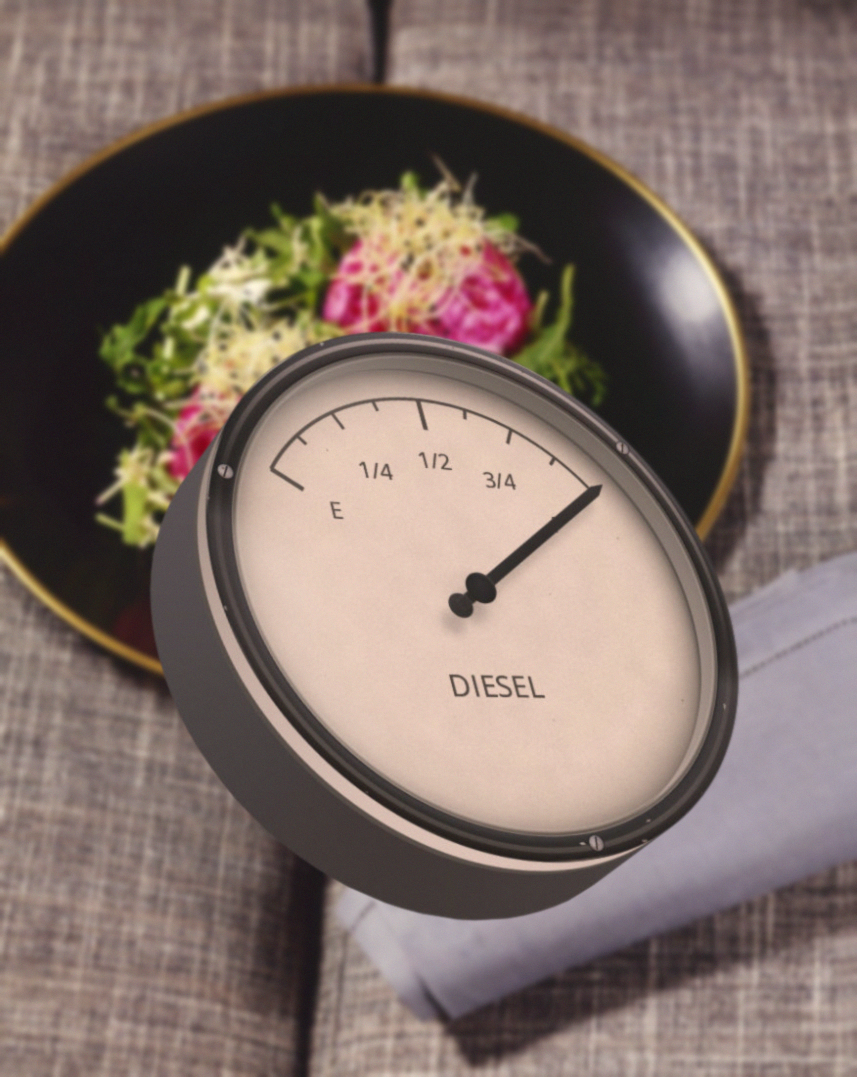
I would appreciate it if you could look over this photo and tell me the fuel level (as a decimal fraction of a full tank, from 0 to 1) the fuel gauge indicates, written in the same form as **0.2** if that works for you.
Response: **1**
